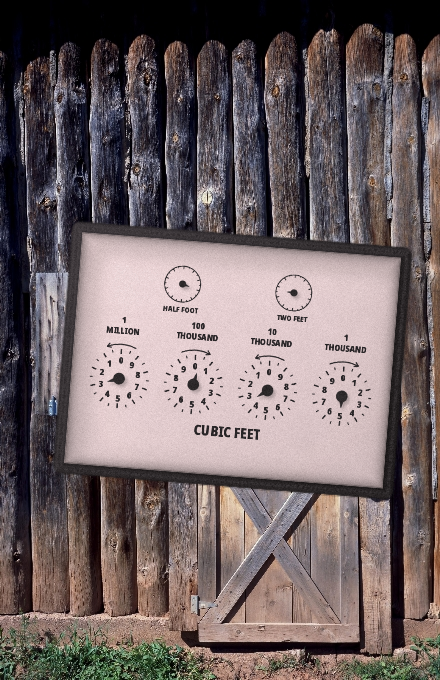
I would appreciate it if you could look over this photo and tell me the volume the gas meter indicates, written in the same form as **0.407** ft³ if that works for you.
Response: **303500** ft³
